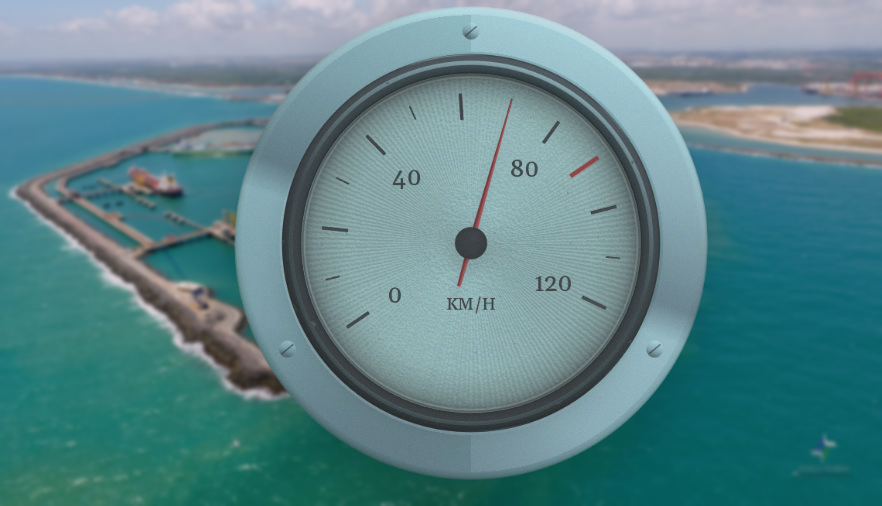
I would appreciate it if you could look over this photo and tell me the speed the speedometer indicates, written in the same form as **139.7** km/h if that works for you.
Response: **70** km/h
